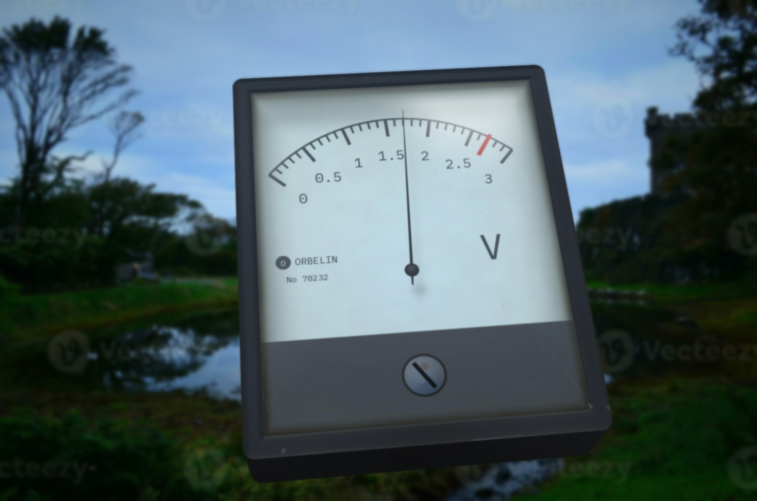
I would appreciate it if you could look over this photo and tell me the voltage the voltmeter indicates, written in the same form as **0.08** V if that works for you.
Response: **1.7** V
